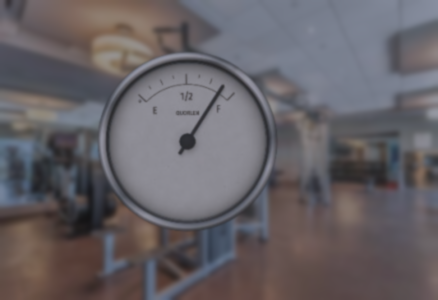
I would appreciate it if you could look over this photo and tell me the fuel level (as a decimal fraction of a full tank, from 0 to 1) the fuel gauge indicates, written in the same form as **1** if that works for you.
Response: **0.875**
